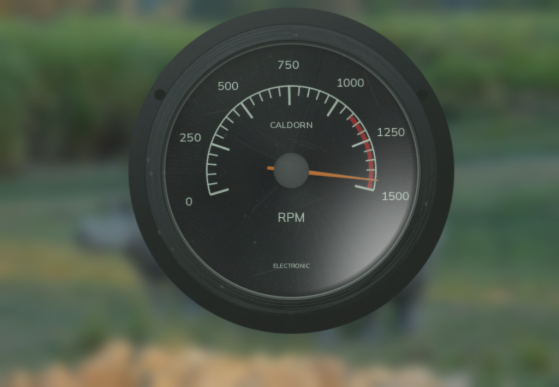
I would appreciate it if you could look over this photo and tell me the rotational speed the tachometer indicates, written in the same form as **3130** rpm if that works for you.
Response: **1450** rpm
